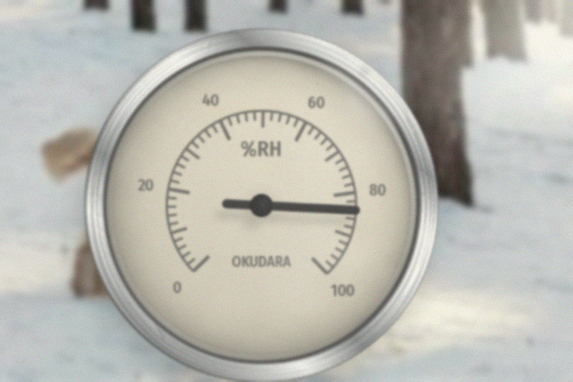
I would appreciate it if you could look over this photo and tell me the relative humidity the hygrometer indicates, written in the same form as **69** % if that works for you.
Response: **84** %
